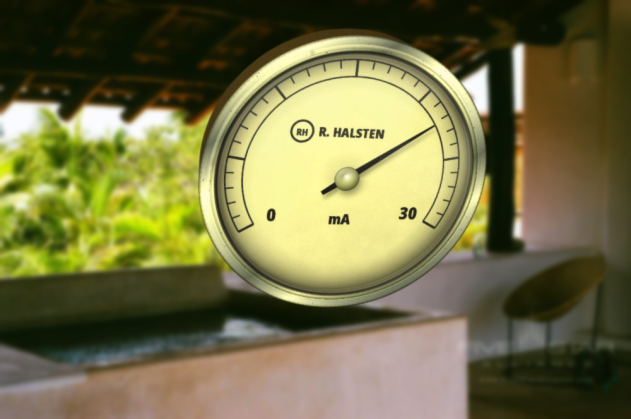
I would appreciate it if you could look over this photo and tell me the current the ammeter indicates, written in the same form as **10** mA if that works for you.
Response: **22** mA
